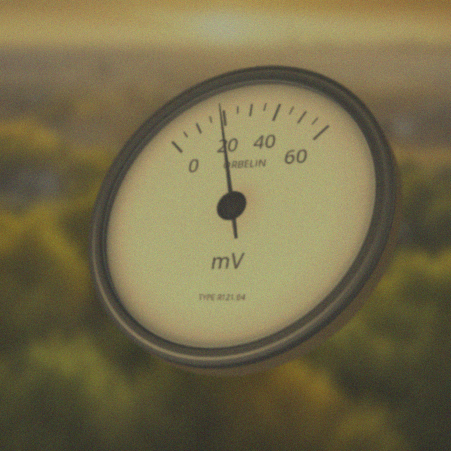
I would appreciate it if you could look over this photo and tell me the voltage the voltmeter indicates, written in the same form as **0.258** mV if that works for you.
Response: **20** mV
